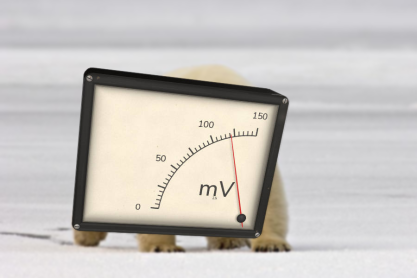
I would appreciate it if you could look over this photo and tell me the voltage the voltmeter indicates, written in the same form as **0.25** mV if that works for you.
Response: **120** mV
